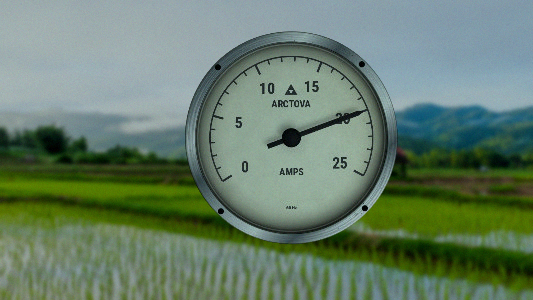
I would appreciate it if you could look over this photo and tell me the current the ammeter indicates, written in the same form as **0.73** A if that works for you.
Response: **20** A
